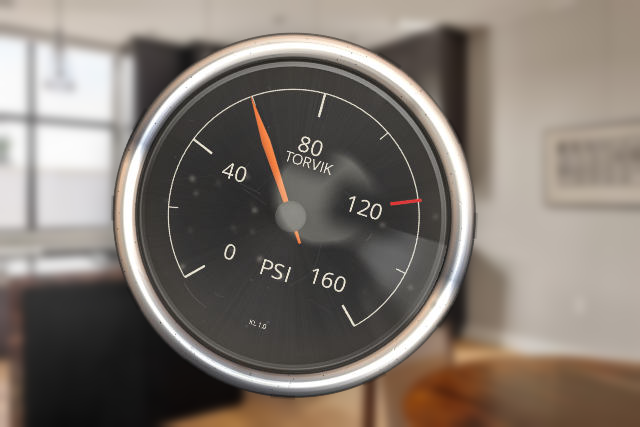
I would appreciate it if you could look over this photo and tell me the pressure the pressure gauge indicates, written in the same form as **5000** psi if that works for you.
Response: **60** psi
